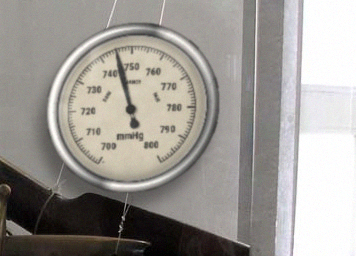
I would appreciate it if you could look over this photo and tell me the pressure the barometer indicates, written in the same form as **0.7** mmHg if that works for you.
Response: **745** mmHg
